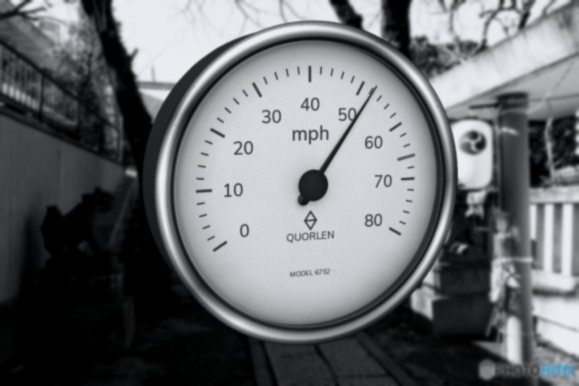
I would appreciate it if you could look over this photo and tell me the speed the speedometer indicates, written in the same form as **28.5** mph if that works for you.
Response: **52** mph
